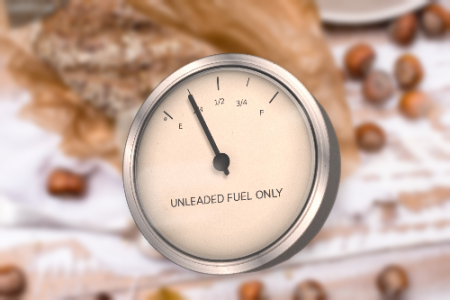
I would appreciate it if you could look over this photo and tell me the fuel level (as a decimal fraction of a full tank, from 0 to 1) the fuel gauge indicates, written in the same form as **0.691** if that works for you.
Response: **0.25**
